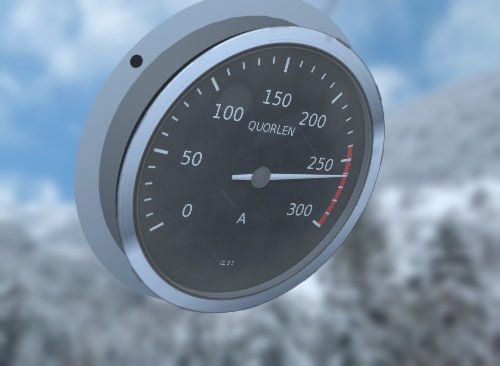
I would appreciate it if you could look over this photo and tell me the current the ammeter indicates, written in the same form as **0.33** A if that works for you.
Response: **260** A
